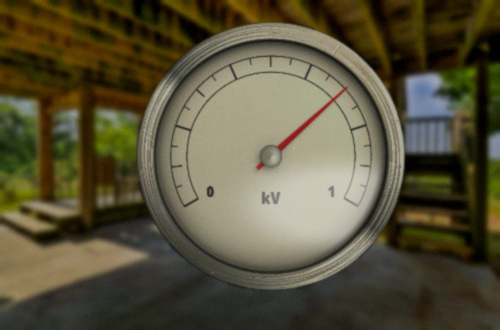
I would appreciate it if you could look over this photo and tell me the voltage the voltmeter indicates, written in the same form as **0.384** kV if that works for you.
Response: **0.7** kV
